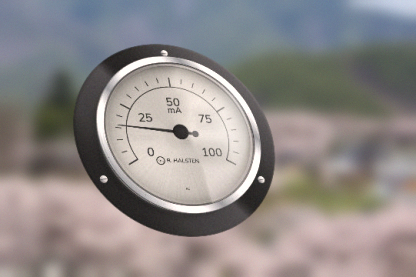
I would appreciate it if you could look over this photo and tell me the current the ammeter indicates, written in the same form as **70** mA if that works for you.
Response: **15** mA
